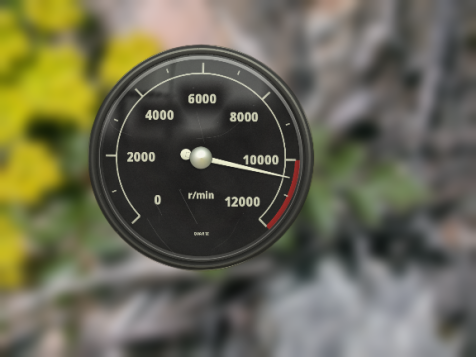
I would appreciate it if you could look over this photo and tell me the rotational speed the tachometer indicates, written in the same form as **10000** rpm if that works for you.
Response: **10500** rpm
